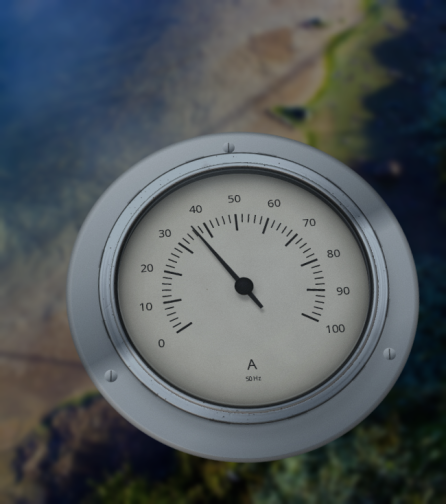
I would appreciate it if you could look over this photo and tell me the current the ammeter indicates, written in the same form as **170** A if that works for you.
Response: **36** A
